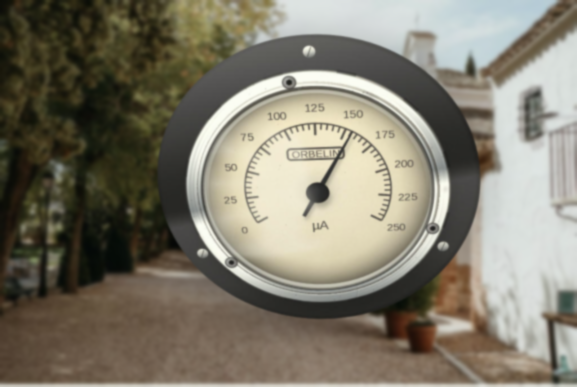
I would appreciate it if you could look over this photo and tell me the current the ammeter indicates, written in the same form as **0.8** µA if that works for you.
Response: **155** µA
